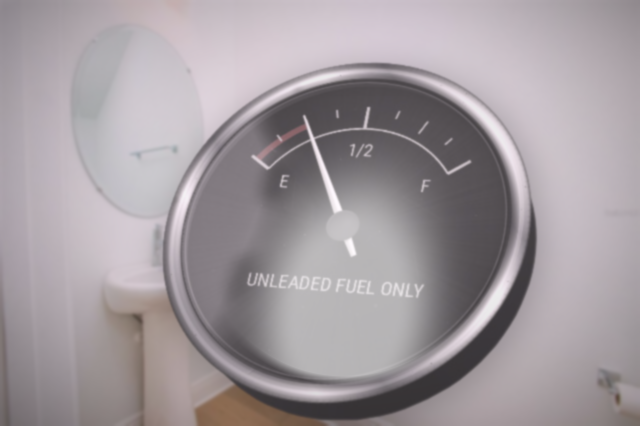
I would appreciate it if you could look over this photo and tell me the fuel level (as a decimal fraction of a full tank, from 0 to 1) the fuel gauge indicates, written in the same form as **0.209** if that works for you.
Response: **0.25**
